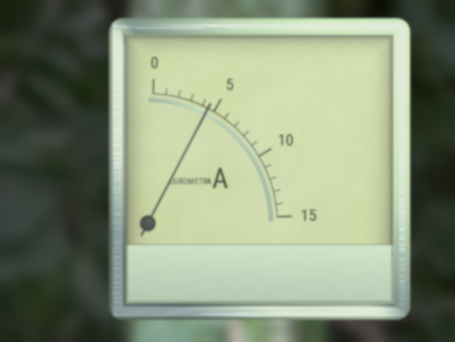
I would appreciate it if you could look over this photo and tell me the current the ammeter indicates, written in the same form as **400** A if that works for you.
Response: **4.5** A
